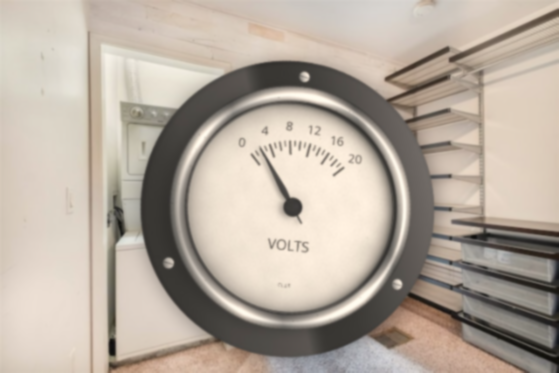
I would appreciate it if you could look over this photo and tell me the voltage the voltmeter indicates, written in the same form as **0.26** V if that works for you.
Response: **2** V
